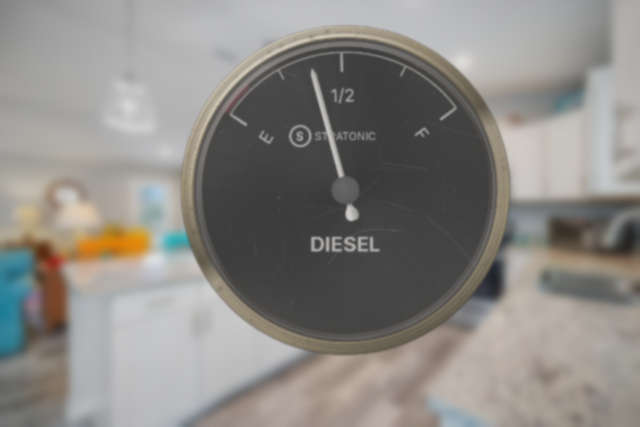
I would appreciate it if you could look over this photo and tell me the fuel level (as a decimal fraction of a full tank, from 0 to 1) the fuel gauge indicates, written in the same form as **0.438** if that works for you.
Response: **0.375**
